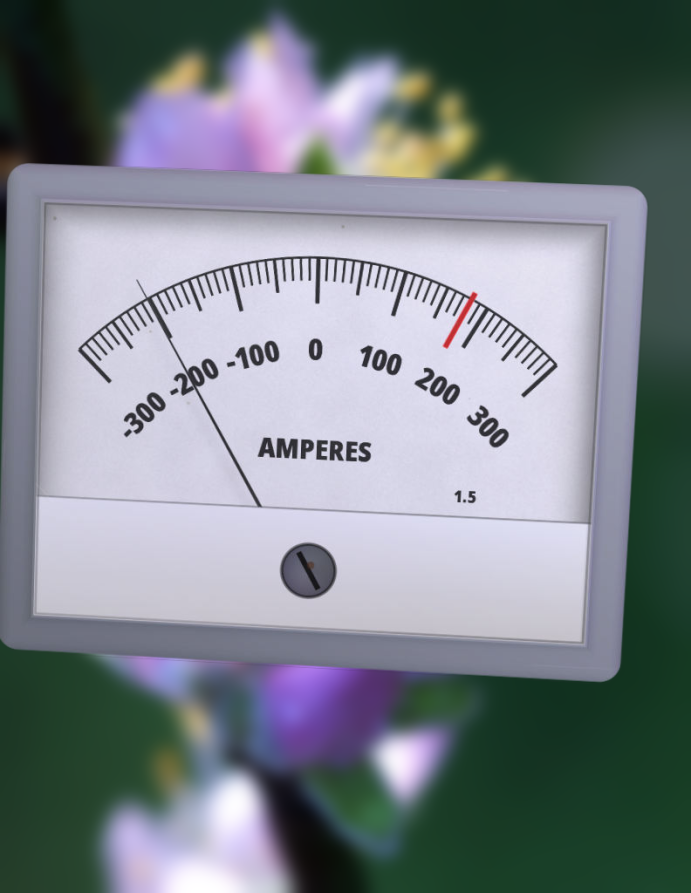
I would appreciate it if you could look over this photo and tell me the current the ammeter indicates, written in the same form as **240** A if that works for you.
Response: **-200** A
